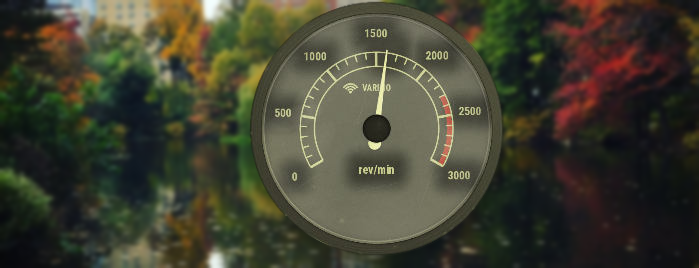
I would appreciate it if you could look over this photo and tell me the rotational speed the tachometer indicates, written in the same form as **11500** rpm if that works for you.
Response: **1600** rpm
